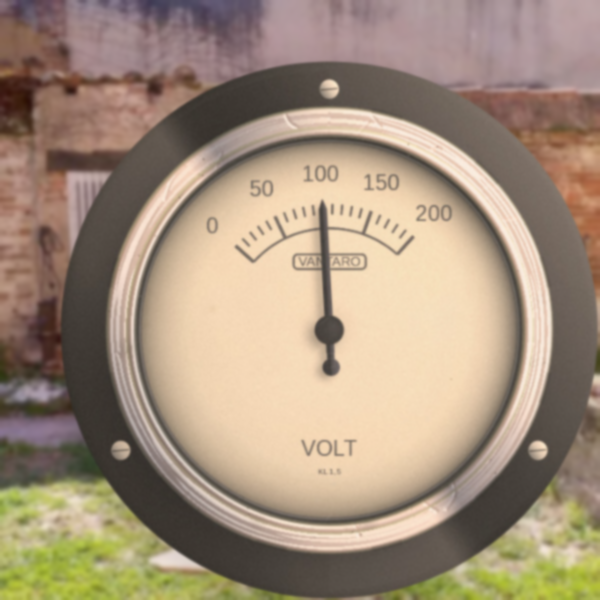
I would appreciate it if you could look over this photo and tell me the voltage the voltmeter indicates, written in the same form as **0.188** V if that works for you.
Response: **100** V
